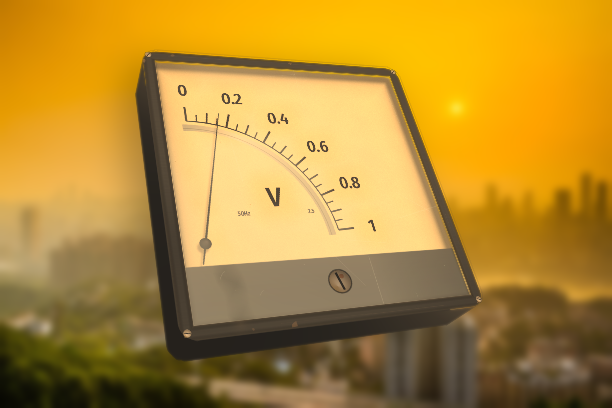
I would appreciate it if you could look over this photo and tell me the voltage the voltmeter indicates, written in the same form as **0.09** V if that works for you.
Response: **0.15** V
